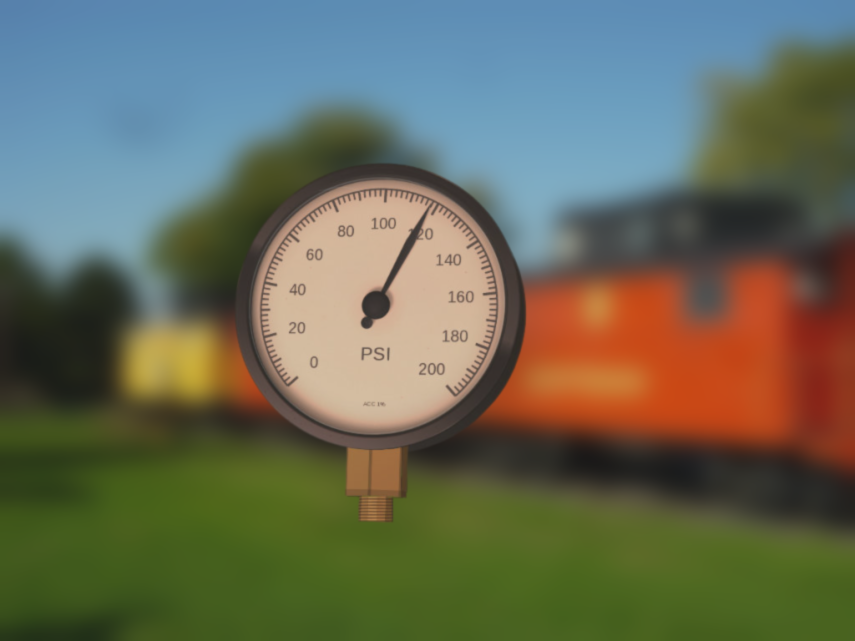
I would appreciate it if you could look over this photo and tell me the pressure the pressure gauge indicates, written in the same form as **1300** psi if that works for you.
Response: **118** psi
